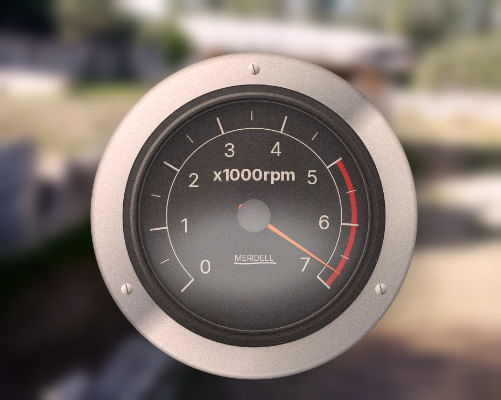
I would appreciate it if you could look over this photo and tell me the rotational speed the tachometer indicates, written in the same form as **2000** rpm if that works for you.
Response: **6750** rpm
